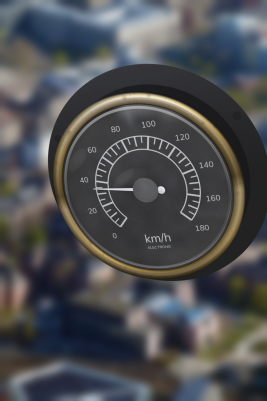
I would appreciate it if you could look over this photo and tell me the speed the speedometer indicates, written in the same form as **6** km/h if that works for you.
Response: **35** km/h
